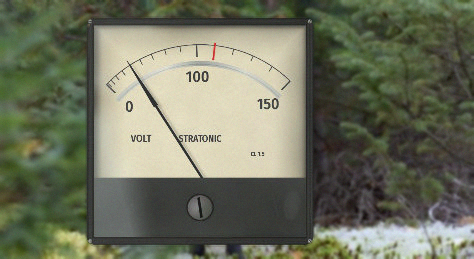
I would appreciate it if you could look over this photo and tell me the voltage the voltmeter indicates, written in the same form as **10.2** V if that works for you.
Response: **50** V
